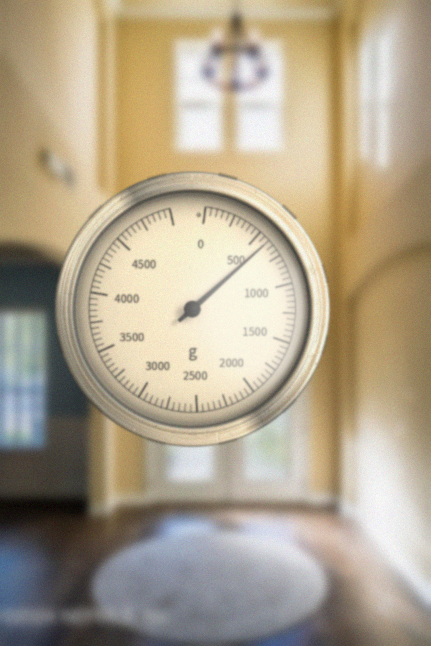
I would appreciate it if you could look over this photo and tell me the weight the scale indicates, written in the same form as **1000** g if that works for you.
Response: **600** g
